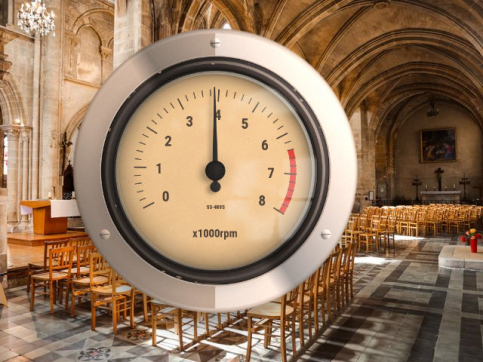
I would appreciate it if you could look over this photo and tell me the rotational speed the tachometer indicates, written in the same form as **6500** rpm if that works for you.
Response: **3900** rpm
